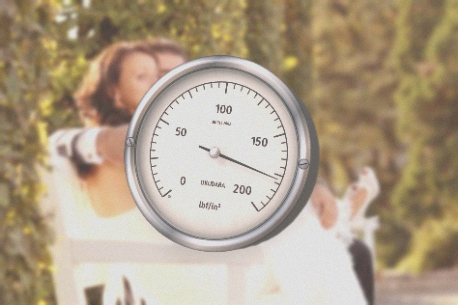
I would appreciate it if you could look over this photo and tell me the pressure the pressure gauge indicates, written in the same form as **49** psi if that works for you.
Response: **177.5** psi
